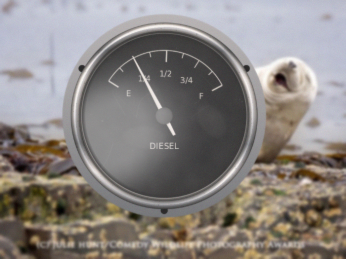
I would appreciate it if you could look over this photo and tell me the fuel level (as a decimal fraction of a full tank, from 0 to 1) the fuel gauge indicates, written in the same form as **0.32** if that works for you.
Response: **0.25**
